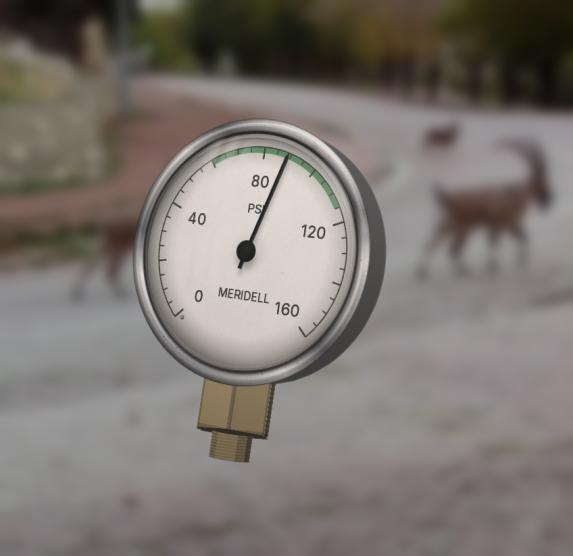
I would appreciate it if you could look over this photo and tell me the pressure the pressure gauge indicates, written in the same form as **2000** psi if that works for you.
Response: **90** psi
